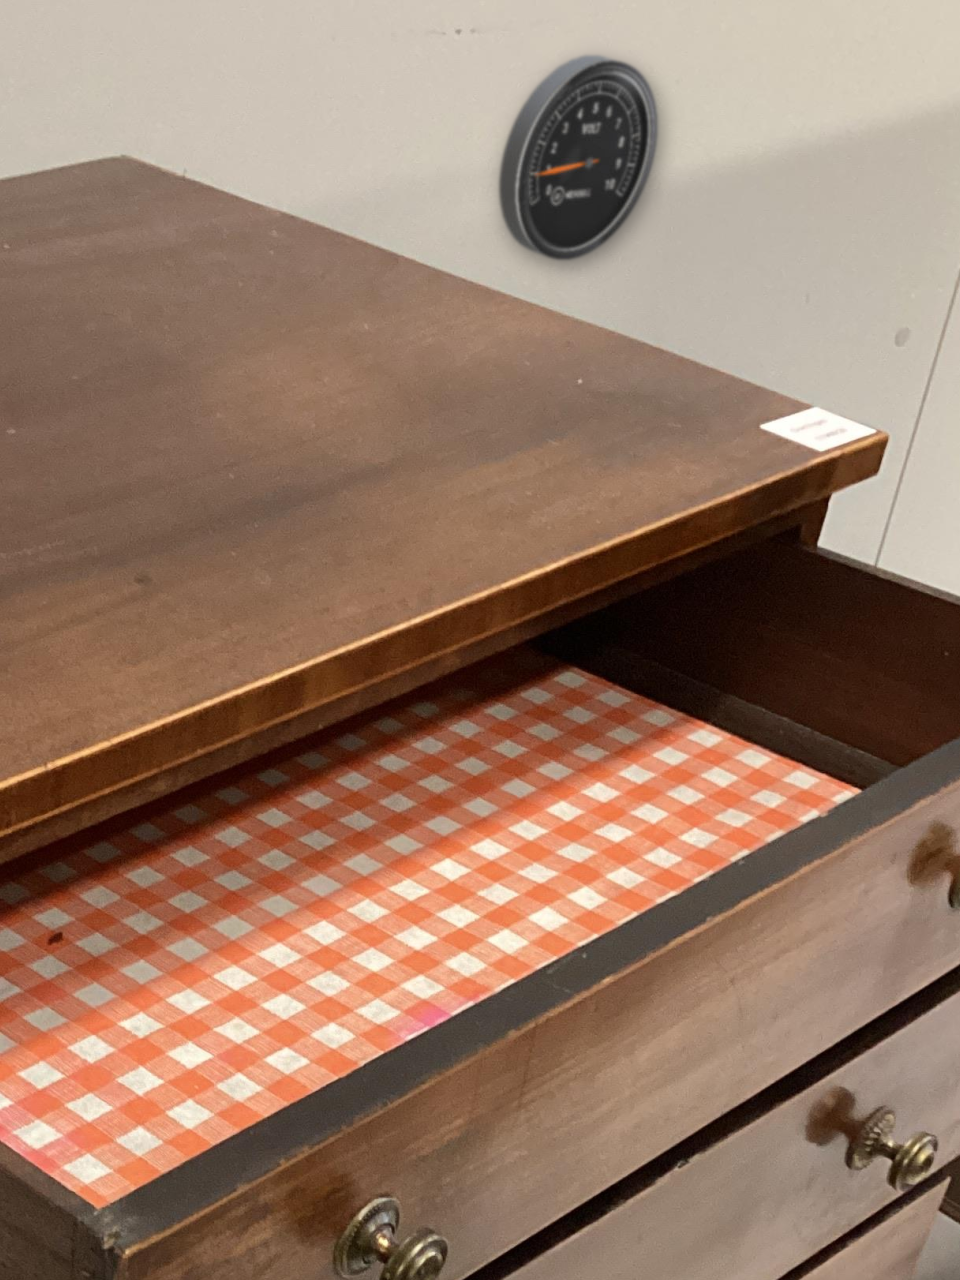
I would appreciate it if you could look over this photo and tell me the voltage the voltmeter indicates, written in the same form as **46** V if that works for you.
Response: **1** V
